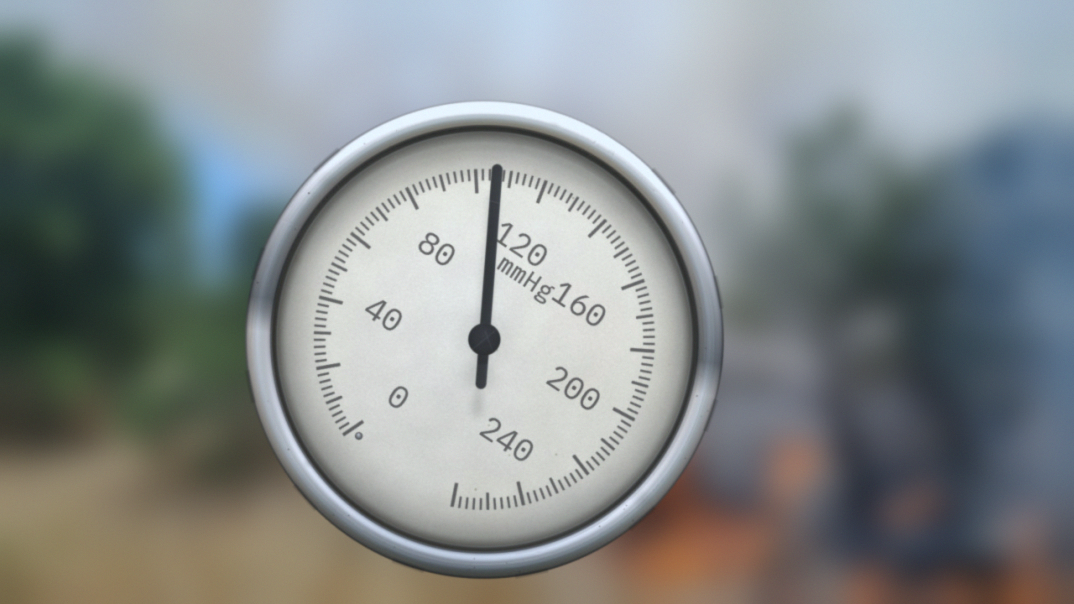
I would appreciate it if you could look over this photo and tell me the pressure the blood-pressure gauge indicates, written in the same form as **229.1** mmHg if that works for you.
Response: **106** mmHg
